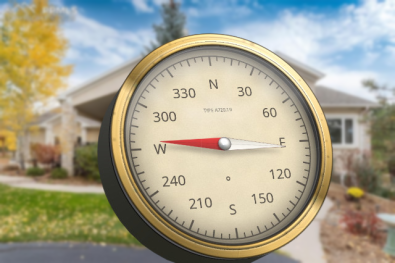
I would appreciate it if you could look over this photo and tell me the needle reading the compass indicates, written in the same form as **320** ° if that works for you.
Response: **275** °
